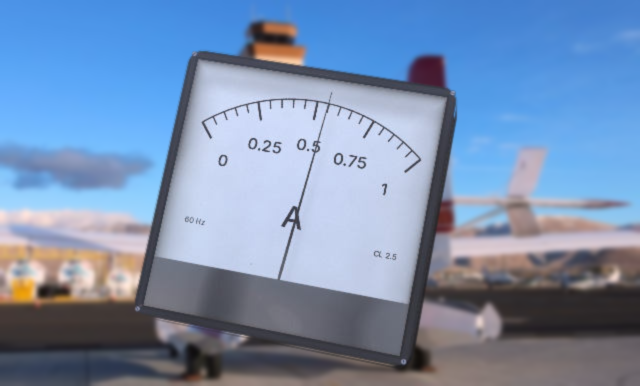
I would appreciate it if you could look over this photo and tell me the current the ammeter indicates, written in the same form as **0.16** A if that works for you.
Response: **0.55** A
